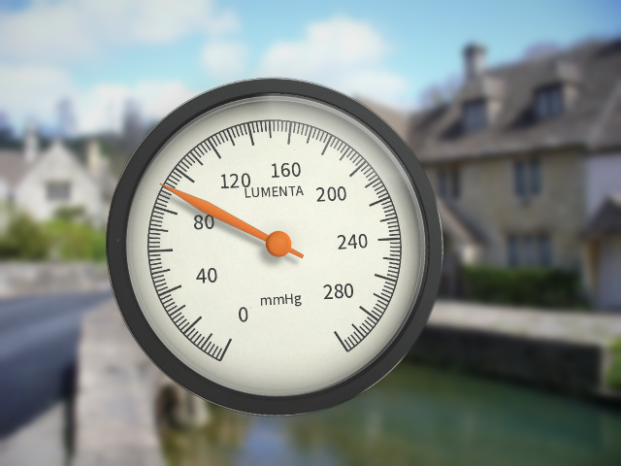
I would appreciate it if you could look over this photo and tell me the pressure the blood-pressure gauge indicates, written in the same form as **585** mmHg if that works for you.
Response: **90** mmHg
